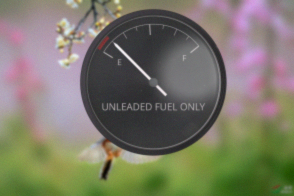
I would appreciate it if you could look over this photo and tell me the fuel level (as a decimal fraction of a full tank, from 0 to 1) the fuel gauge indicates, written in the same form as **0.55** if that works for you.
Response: **0.125**
